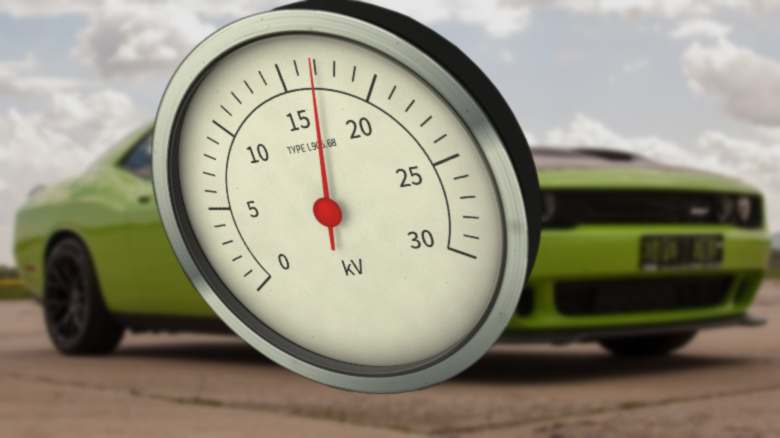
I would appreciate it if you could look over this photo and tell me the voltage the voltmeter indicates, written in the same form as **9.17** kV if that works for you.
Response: **17** kV
